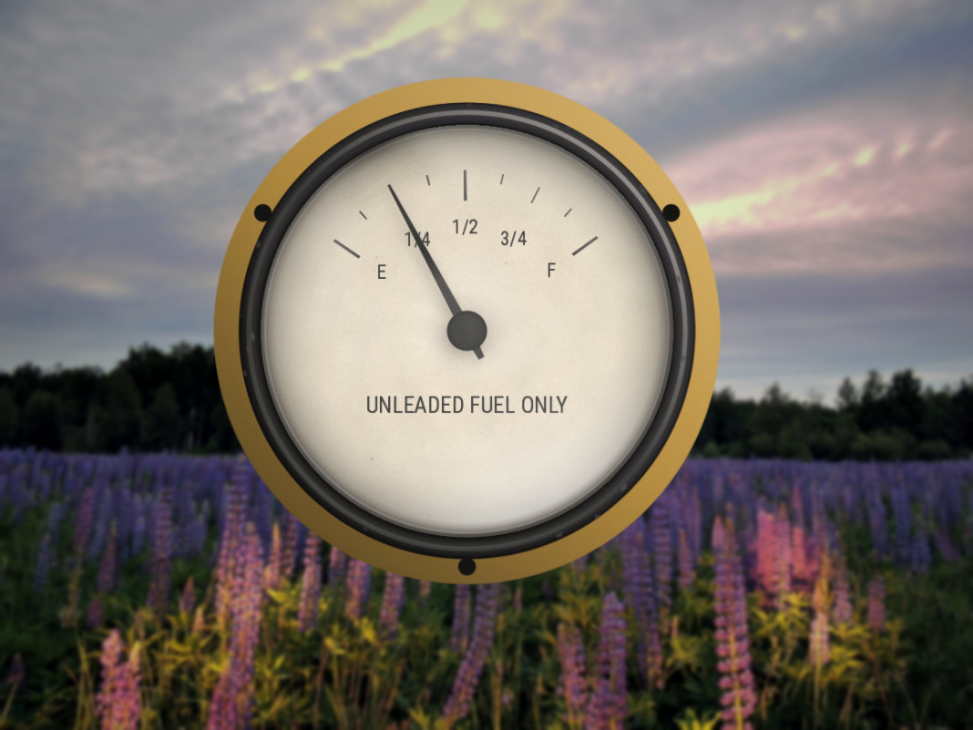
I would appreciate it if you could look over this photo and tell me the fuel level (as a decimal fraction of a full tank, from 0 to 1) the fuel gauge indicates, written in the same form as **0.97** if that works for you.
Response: **0.25**
